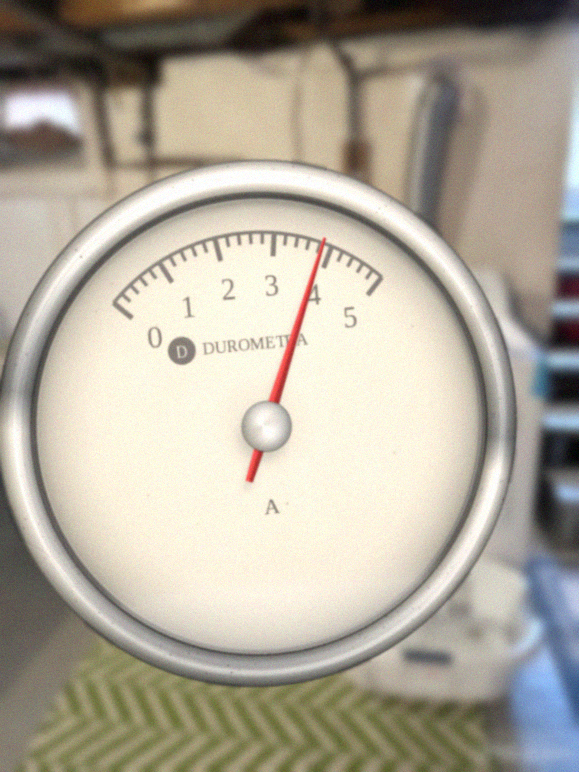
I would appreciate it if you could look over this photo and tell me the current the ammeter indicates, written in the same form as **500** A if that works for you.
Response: **3.8** A
